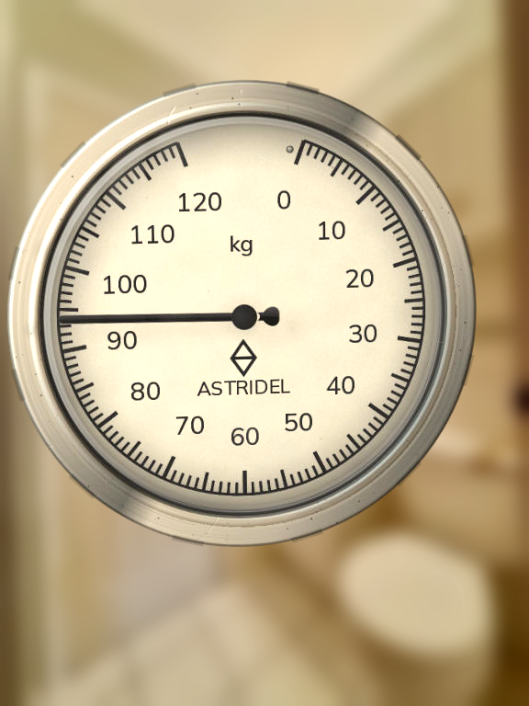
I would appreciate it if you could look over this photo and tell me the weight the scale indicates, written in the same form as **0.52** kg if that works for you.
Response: **94** kg
